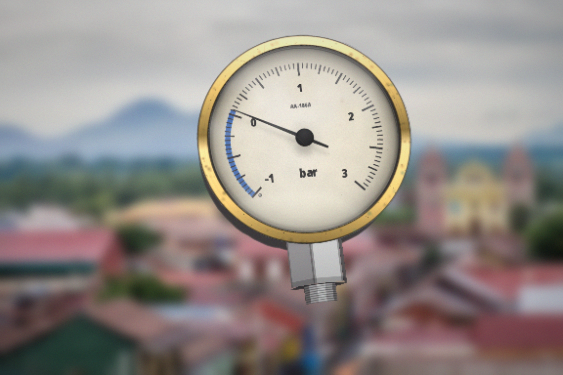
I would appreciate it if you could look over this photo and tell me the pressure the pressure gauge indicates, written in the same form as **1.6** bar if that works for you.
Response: **0.05** bar
